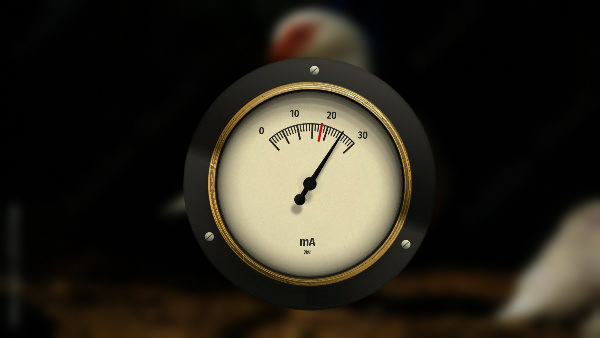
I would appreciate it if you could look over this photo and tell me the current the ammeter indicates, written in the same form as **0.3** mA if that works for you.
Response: **25** mA
